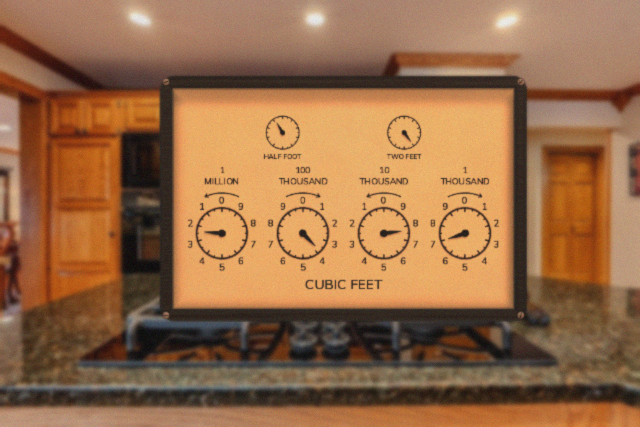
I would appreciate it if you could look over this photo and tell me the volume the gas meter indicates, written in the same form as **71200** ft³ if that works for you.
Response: **237700** ft³
